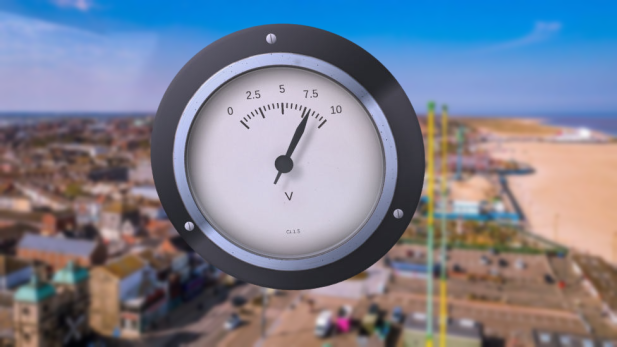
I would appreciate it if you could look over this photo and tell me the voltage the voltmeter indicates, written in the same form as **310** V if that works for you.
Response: **8** V
